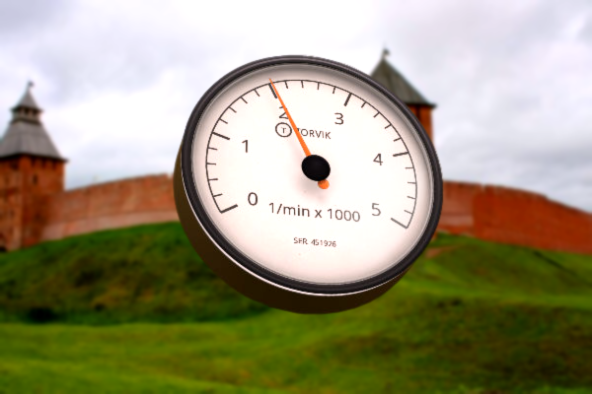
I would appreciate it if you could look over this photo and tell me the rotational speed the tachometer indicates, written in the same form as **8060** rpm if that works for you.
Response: **2000** rpm
